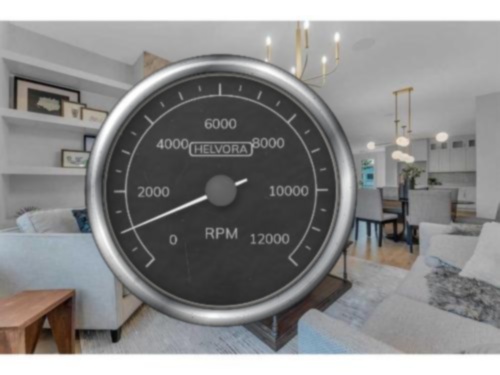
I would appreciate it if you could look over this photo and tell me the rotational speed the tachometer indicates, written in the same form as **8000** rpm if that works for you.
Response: **1000** rpm
